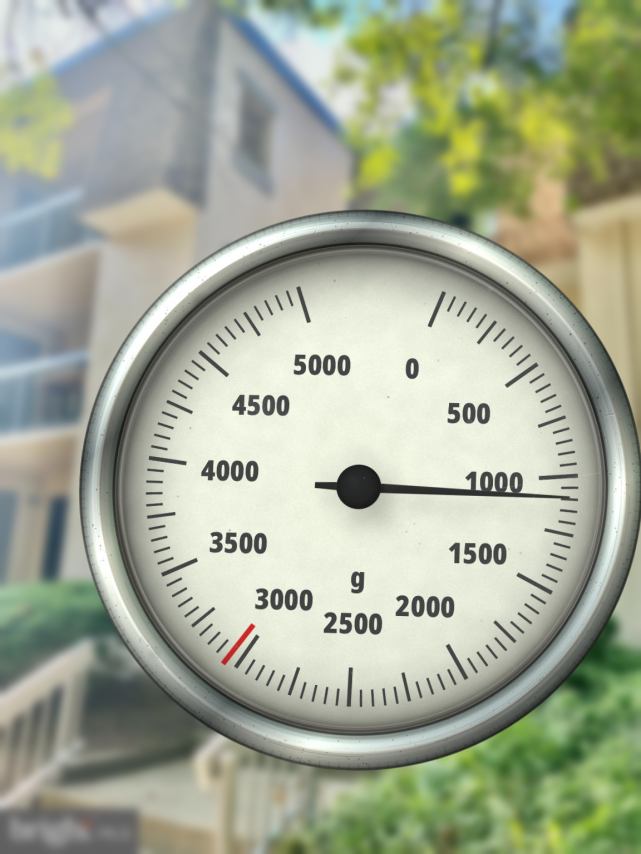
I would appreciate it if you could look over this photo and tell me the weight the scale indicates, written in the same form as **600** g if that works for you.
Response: **1100** g
